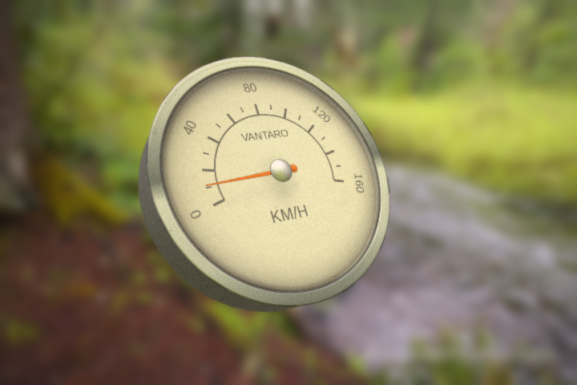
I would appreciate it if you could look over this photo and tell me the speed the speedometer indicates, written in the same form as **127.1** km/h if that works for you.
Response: **10** km/h
